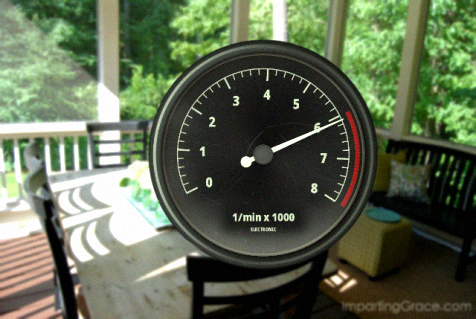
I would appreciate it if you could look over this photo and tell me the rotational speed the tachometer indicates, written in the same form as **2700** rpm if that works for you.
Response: **6100** rpm
